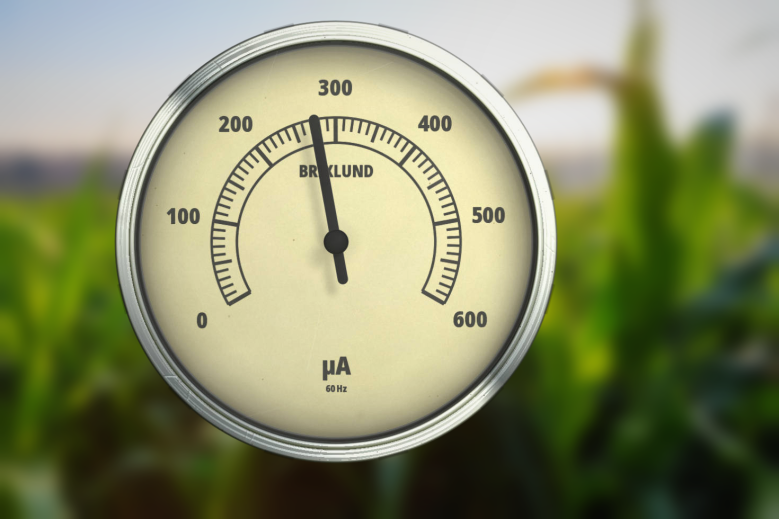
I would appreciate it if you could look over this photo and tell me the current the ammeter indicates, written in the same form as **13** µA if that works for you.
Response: **275** µA
